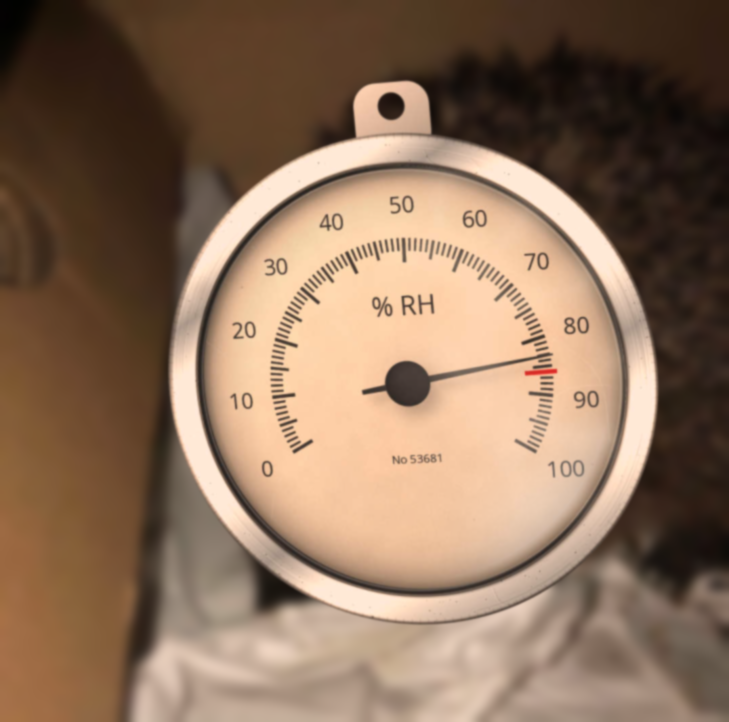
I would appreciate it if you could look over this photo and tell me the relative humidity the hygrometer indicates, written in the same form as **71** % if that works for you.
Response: **83** %
